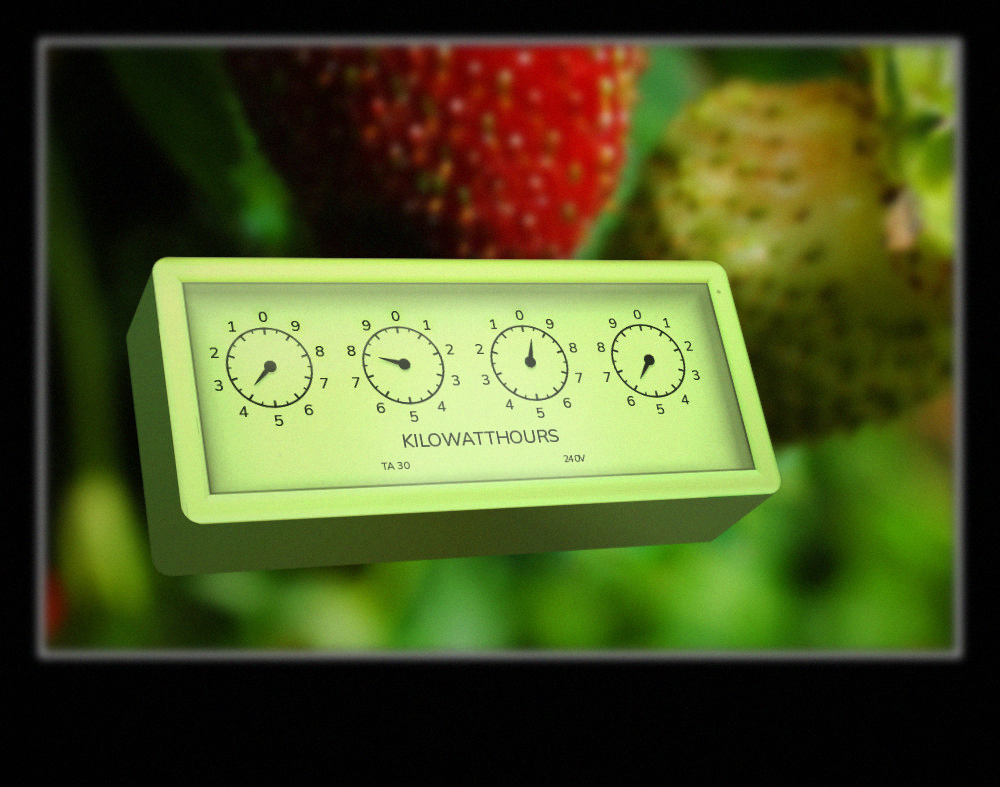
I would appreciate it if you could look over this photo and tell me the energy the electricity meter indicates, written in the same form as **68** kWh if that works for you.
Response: **3796** kWh
